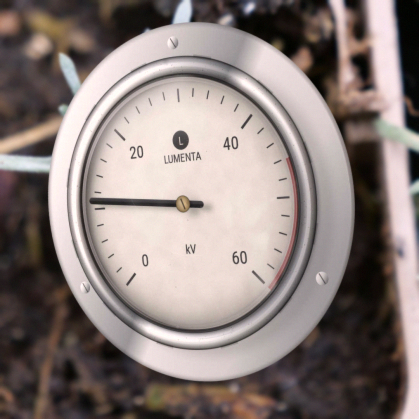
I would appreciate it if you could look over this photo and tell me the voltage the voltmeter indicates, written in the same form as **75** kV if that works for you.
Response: **11** kV
